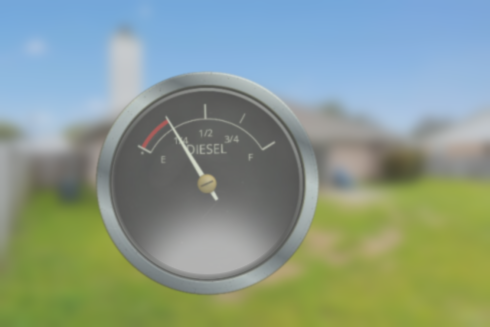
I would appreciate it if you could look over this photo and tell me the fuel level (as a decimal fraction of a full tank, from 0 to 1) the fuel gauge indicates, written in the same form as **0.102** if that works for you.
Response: **0.25**
